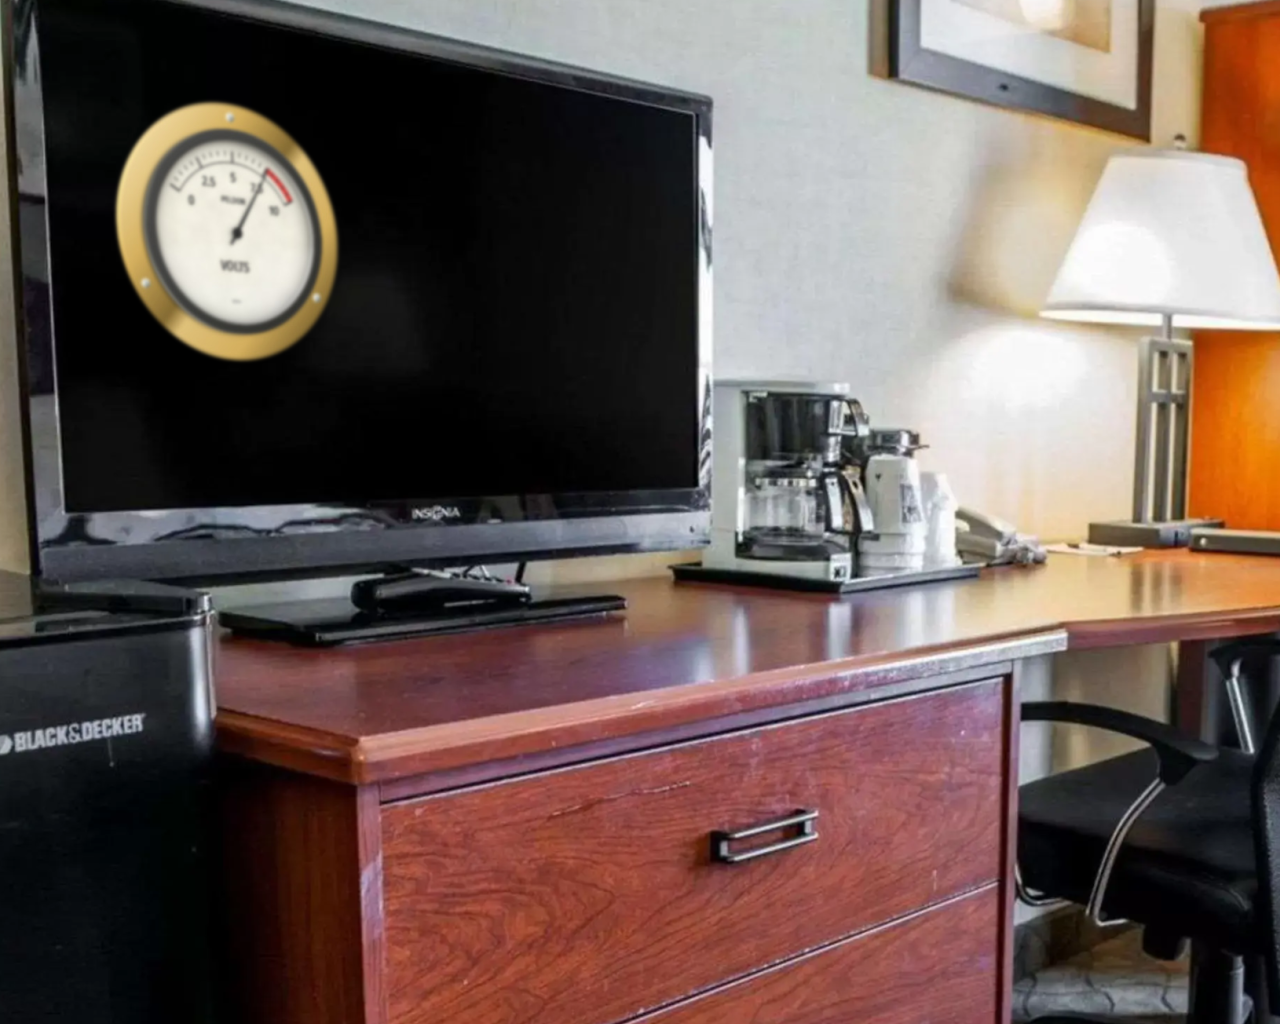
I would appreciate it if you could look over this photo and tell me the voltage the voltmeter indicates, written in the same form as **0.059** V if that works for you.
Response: **7.5** V
